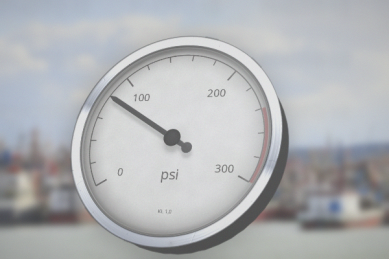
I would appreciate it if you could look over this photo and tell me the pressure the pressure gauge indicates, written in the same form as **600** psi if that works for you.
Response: **80** psi
